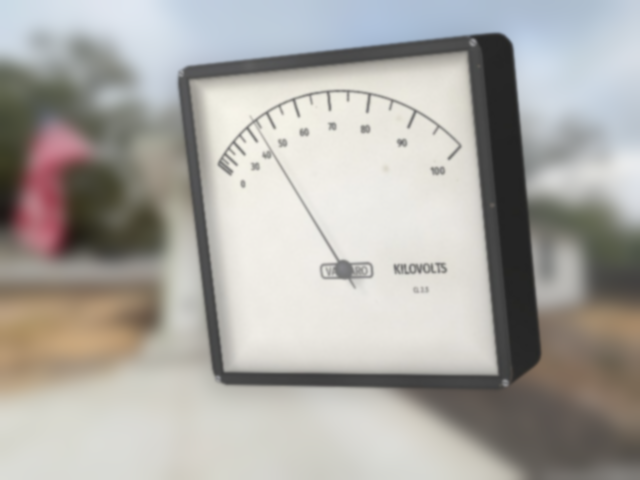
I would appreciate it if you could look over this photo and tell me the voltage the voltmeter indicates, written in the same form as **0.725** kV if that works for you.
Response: **45** kV
